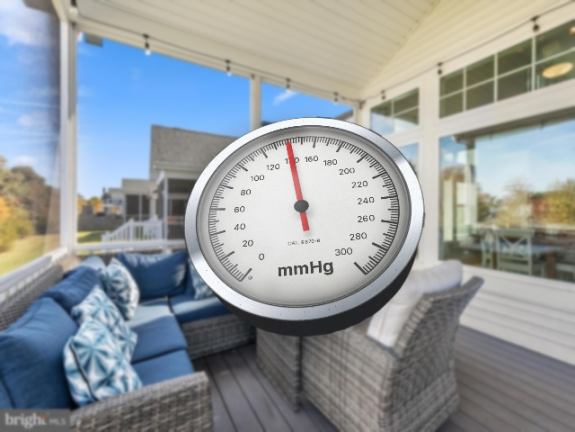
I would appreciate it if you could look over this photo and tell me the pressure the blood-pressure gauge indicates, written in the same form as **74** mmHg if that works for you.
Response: **140** mmHg
